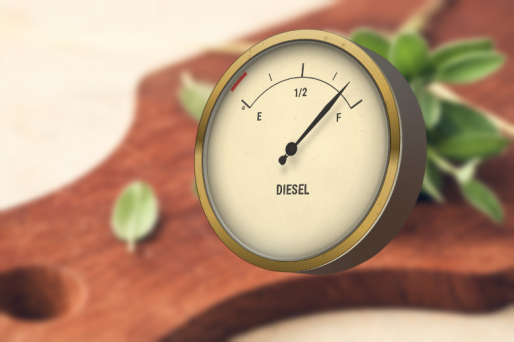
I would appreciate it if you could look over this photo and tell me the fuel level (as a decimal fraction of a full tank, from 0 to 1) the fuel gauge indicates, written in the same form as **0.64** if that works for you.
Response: **0.875**
